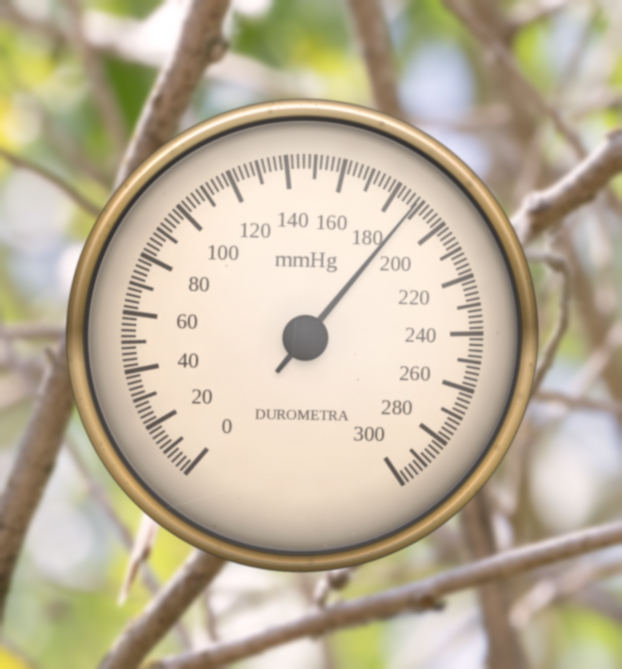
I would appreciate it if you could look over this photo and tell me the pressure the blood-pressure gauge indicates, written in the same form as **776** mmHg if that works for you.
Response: **188** mmHg
